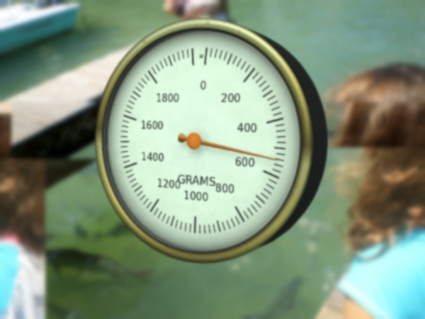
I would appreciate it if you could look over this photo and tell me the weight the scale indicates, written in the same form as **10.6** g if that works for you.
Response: **540** g
